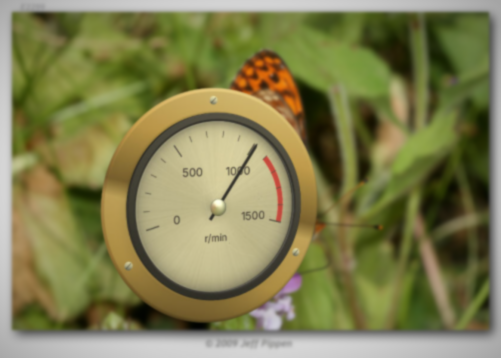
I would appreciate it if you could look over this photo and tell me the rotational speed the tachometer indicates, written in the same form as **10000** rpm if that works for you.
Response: **1000** rpm
